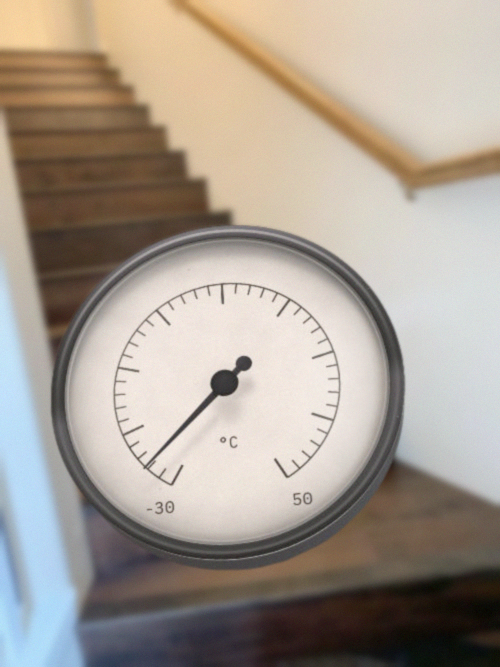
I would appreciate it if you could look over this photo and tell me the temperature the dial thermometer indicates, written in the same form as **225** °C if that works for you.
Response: **-26** °C
